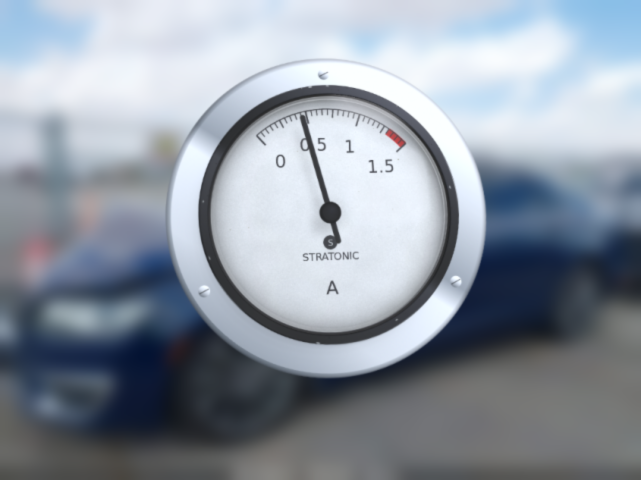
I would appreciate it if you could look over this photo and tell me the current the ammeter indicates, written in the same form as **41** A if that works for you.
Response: **0.45** A
